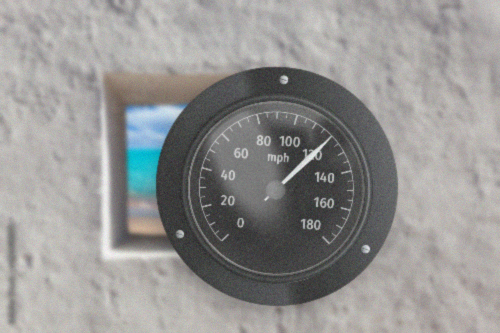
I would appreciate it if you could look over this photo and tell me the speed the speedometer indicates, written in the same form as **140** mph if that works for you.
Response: **120** mph
